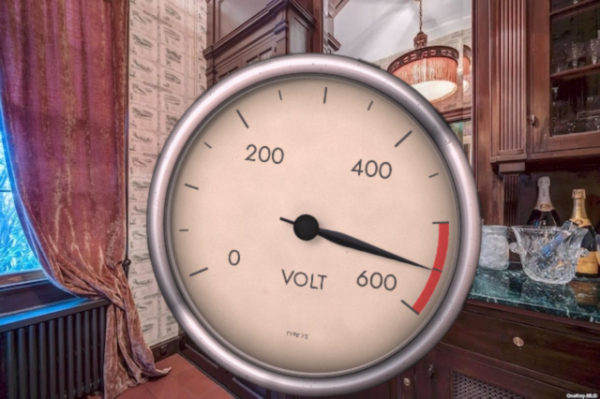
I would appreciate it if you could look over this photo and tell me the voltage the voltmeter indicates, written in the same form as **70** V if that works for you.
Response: **550** V
